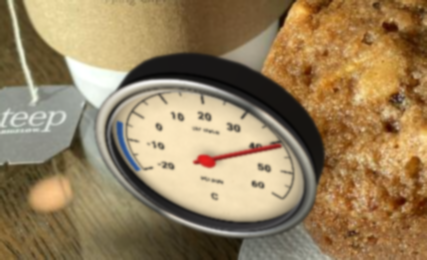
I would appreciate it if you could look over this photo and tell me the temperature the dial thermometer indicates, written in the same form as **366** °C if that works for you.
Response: **40** °C
